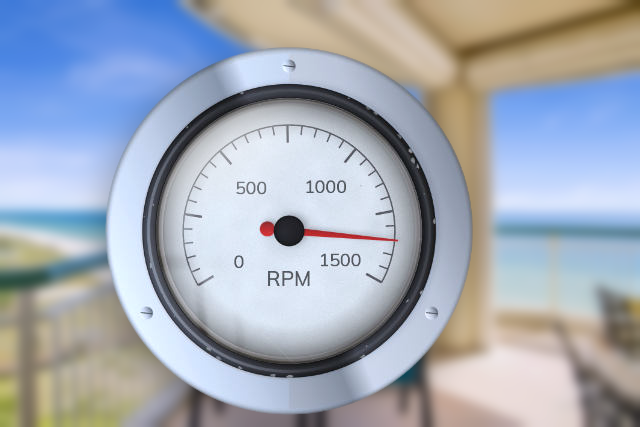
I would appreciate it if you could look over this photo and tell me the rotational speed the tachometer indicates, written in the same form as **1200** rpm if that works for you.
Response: **1350** rpm
